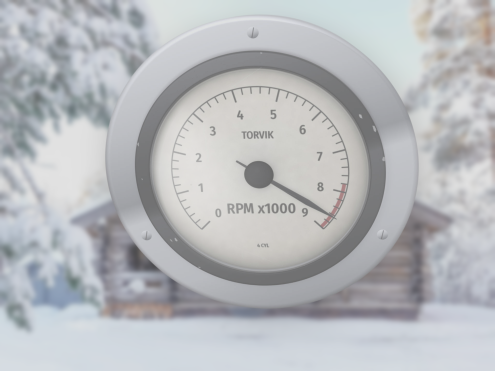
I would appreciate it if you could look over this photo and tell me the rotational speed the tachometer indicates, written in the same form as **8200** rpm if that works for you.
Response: **8600** rpm
